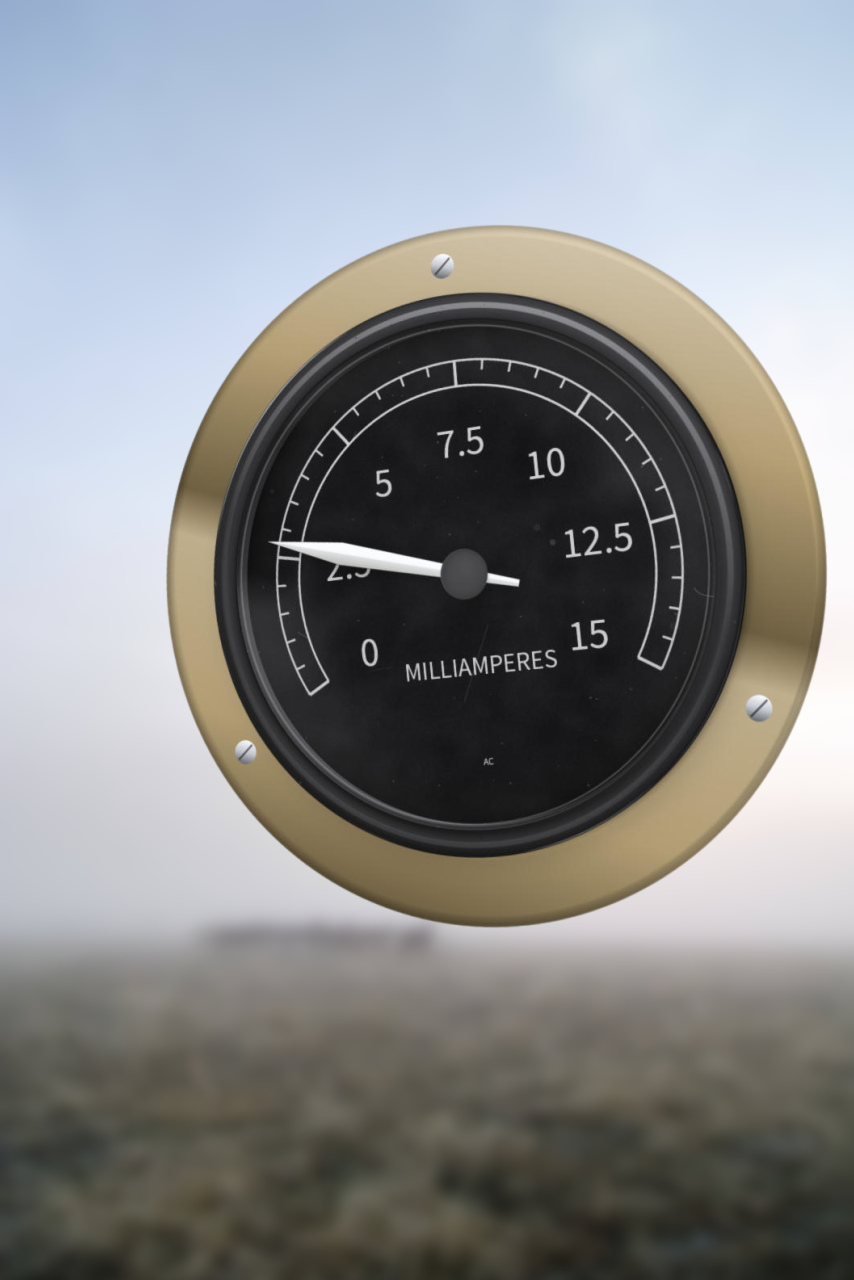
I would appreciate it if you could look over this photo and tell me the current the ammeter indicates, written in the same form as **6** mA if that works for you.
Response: **2.75** mA
